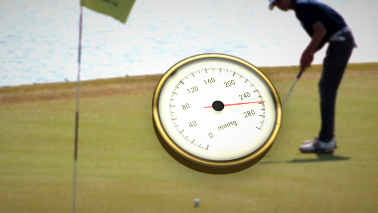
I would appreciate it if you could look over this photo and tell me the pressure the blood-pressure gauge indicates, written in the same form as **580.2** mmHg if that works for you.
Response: **260** mmHg
